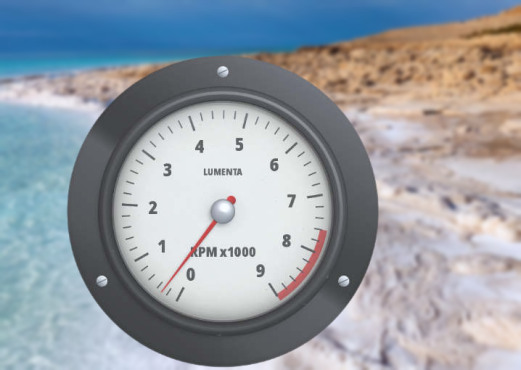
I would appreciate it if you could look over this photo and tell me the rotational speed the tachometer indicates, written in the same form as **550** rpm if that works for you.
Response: **300** rpm
